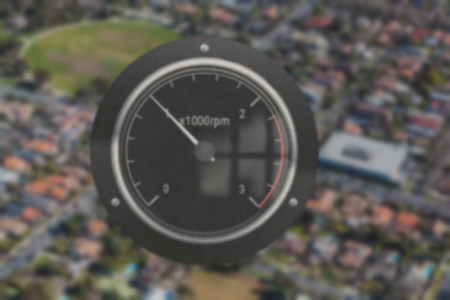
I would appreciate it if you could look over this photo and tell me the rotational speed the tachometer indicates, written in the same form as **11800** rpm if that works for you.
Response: **1000** rpm
